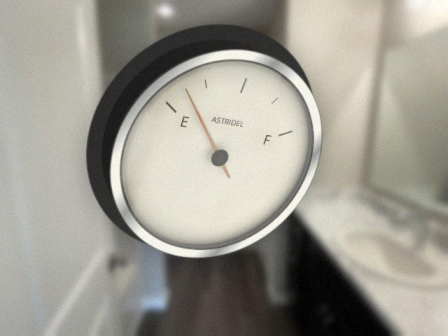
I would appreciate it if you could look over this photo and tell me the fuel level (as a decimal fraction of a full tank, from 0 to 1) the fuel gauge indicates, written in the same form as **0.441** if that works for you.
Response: **0.125**
